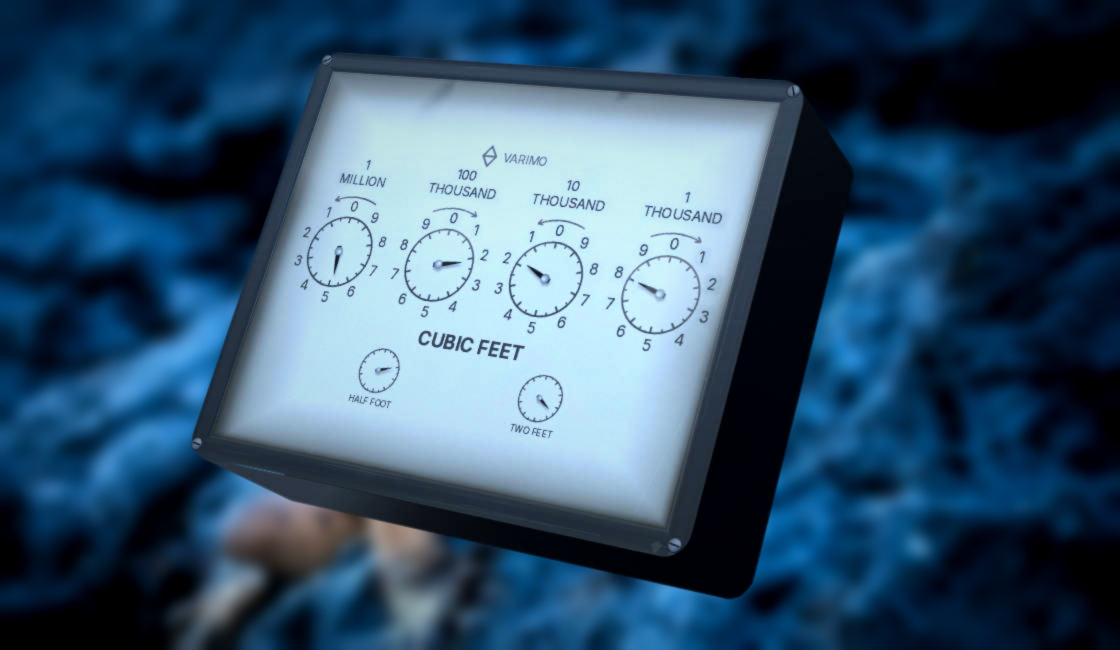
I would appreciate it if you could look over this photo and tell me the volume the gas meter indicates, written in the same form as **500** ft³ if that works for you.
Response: **521800** ft³
